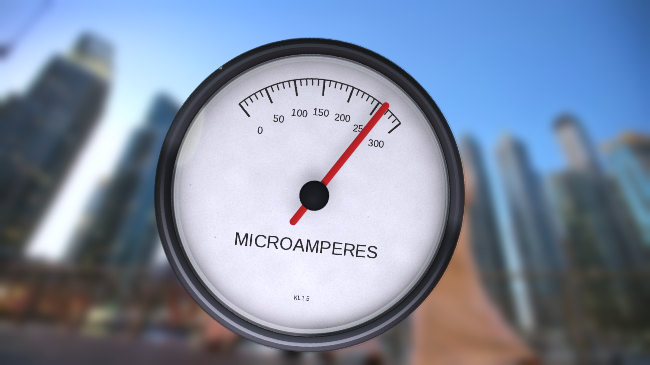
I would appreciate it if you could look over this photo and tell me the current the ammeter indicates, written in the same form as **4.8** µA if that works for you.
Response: **260** µA
